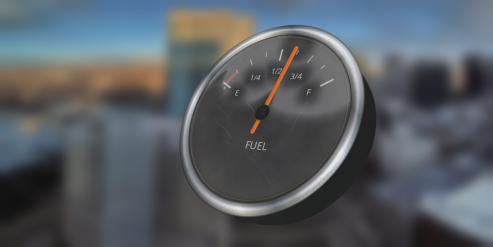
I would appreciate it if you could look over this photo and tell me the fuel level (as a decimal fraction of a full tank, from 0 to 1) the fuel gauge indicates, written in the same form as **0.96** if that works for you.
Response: **0.625**
